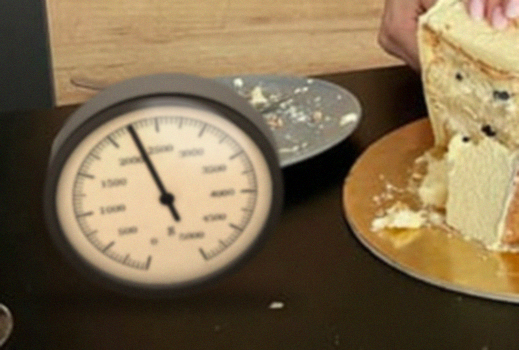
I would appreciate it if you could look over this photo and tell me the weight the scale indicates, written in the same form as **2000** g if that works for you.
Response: **2250** g
